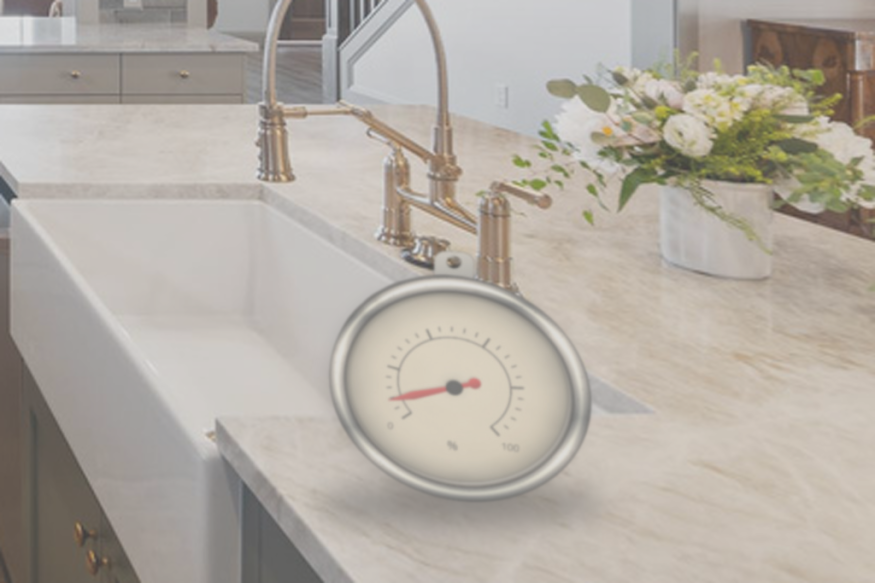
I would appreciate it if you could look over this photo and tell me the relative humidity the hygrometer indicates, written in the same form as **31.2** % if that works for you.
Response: **8** %
